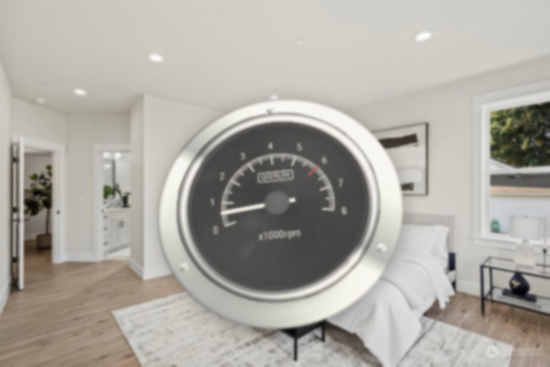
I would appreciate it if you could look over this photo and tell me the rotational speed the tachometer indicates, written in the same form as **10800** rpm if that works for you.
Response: **500** rpm
